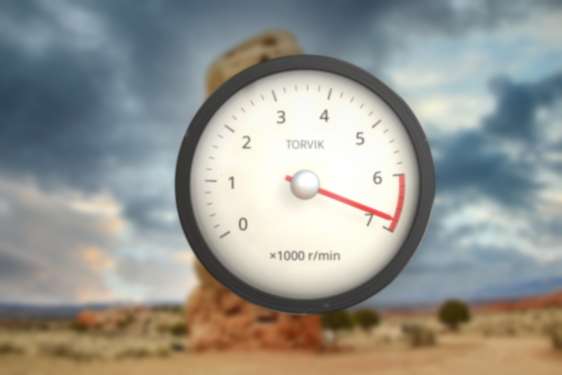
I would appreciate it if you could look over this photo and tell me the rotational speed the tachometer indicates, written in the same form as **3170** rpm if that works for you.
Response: **6800** rpm
